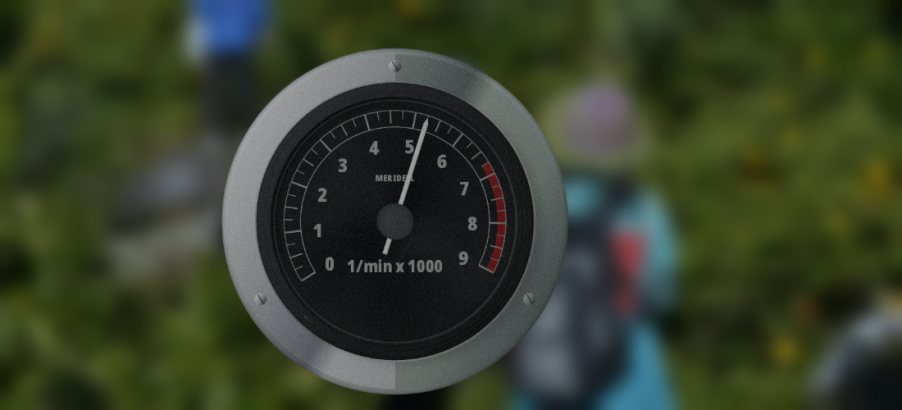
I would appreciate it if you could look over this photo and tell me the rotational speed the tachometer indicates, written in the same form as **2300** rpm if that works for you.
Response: **5250** rpm
